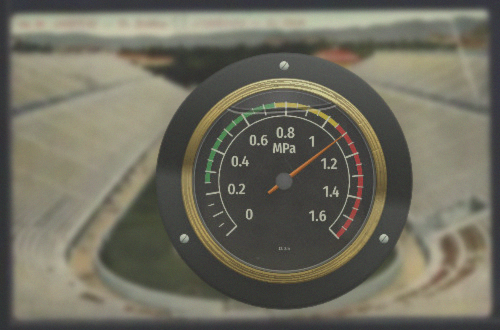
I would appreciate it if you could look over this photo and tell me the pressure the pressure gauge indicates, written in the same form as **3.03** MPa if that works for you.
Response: **1.1** MPa
